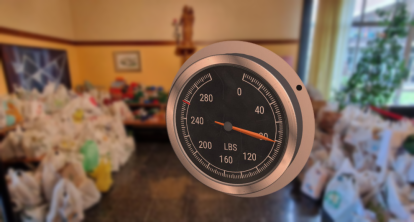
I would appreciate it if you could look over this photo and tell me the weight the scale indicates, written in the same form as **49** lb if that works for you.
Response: **80** lb
